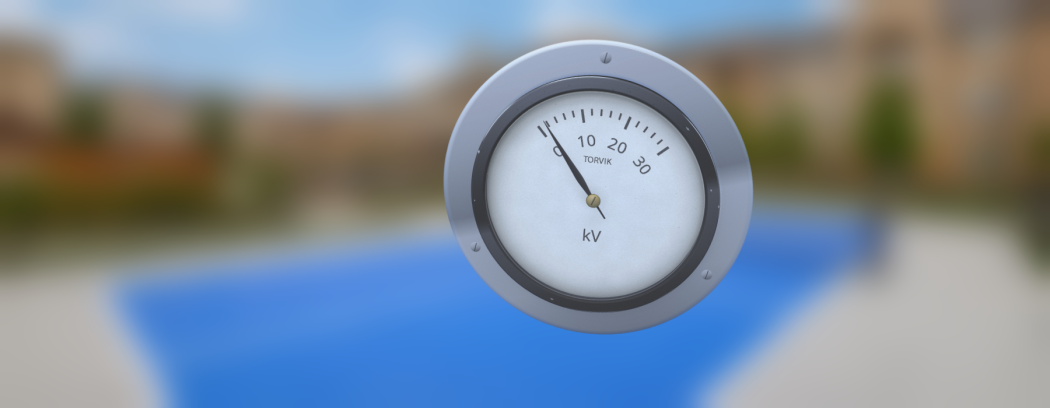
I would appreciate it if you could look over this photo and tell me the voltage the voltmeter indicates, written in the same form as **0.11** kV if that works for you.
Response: **2** kV
